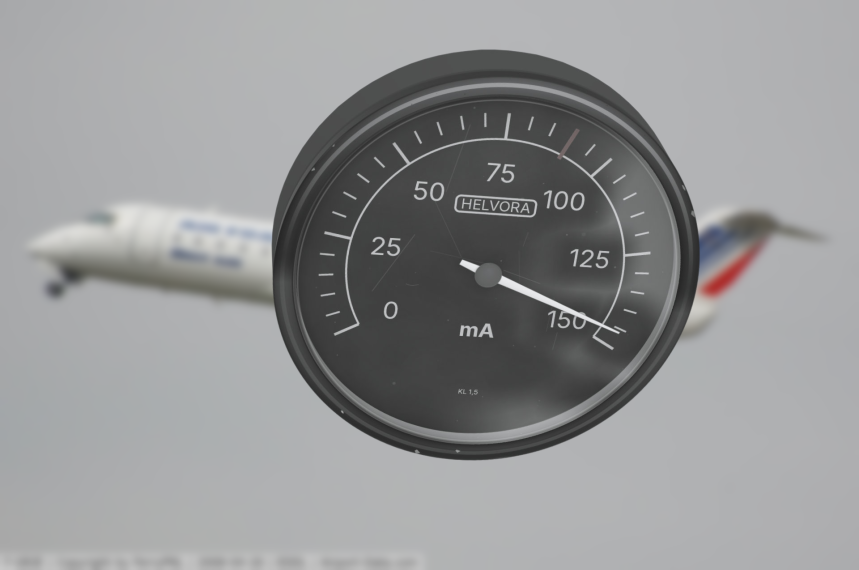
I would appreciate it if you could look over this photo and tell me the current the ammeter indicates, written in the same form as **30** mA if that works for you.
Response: **145** mA
